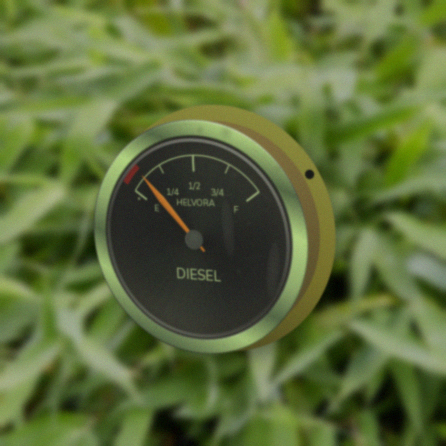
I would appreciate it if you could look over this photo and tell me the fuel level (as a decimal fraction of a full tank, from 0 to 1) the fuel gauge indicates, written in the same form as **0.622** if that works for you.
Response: **0.125**
